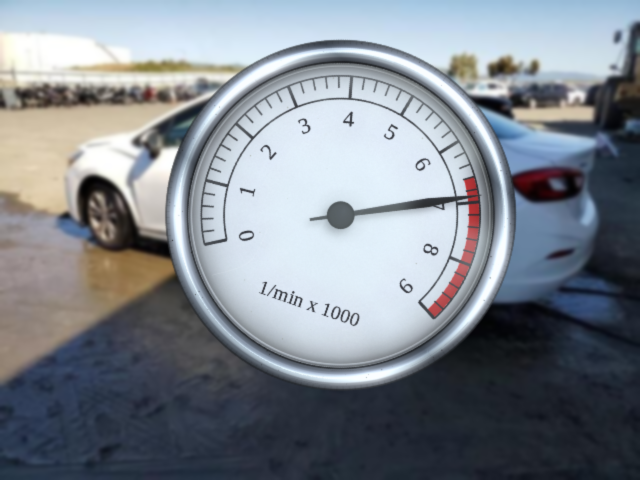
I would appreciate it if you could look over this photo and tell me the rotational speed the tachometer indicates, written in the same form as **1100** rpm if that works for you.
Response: **6900** rpm
